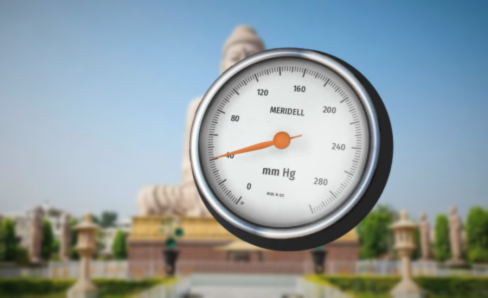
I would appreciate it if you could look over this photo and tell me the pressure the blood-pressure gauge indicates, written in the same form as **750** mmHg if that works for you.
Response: **40** mmHg
